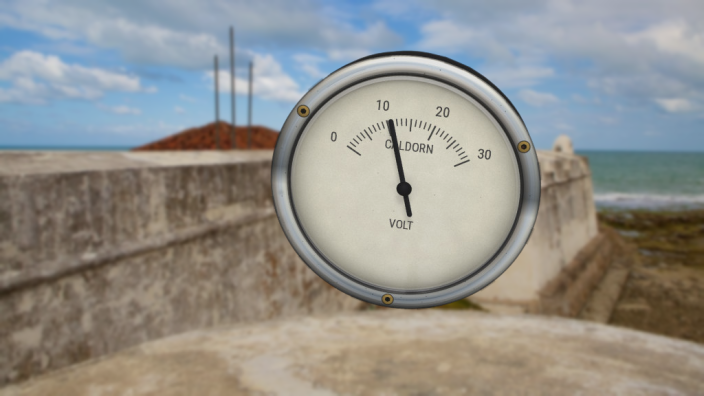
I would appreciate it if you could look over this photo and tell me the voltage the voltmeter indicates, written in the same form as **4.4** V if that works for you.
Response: **11** V
